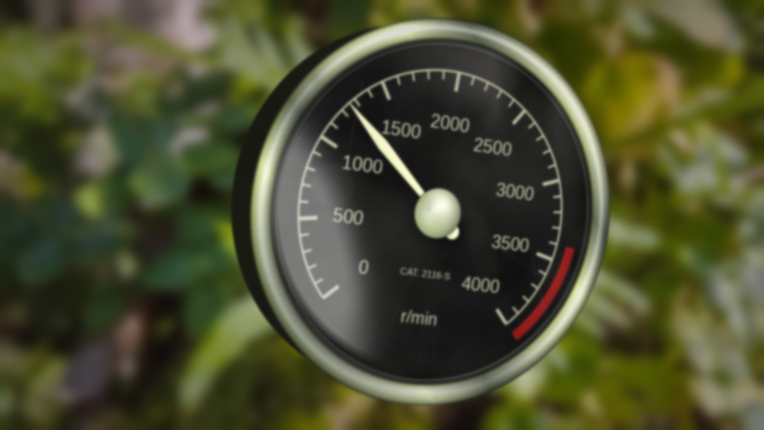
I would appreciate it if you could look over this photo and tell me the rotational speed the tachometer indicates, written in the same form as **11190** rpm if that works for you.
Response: **1250** rpm
